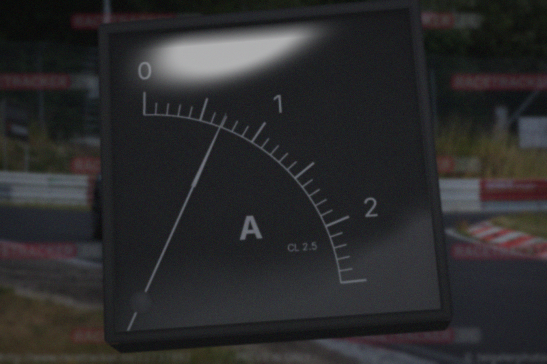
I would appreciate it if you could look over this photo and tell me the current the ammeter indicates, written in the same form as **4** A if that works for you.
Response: **0.7** A
